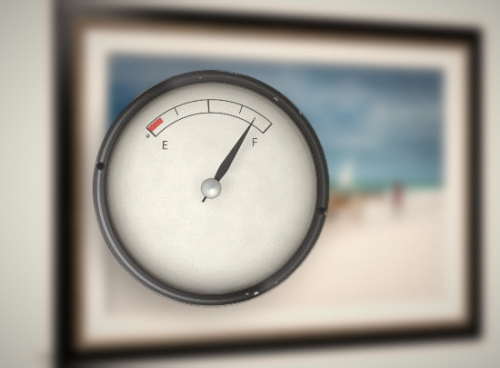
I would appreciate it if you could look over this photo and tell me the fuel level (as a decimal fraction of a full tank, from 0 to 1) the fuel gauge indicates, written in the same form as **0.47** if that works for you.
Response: **0.875**
